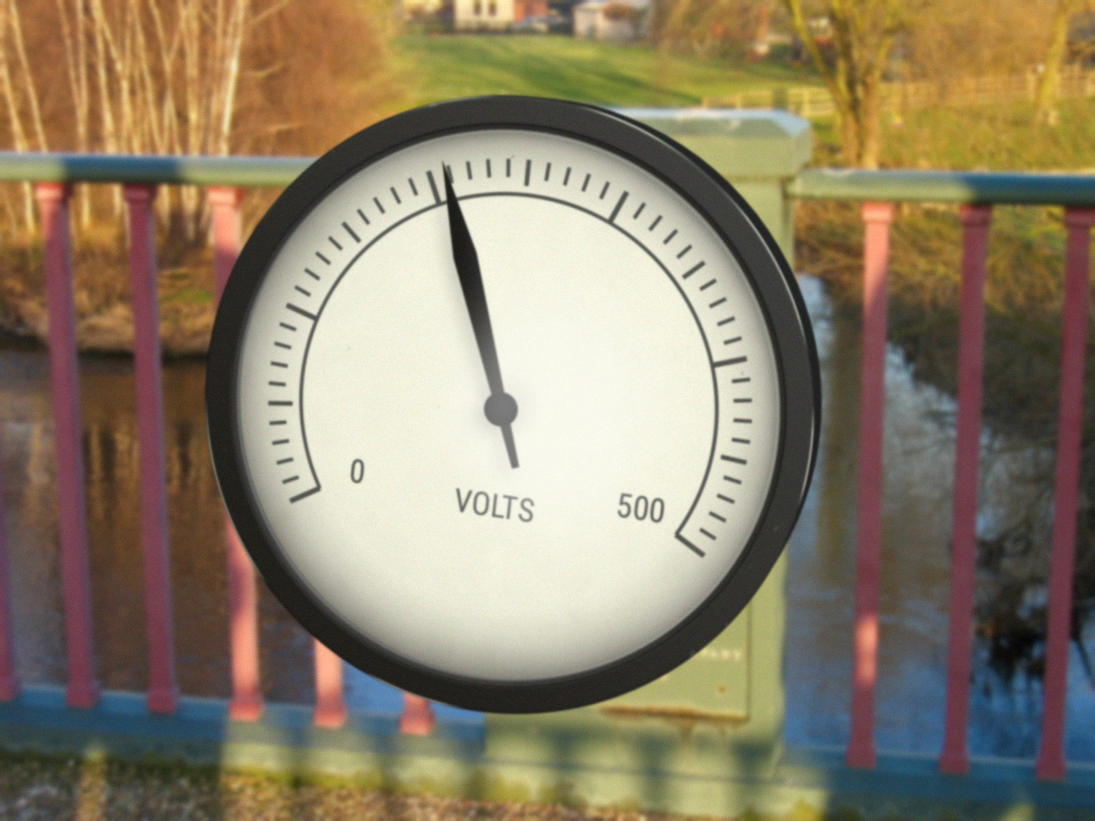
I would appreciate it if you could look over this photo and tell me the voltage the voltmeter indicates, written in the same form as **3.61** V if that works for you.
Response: **210** V
